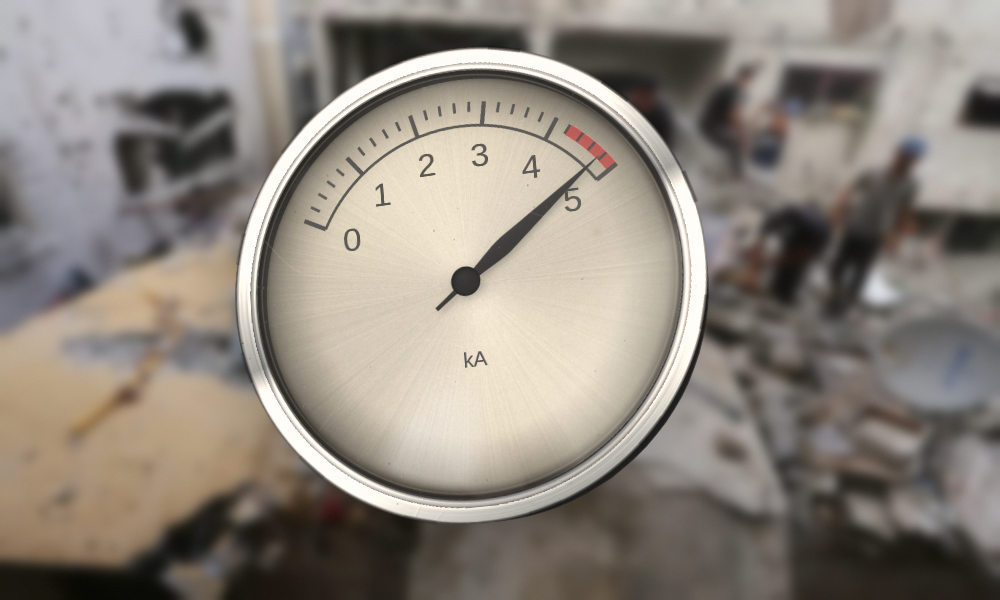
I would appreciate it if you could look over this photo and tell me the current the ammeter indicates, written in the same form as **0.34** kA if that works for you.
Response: **4.8** kA
